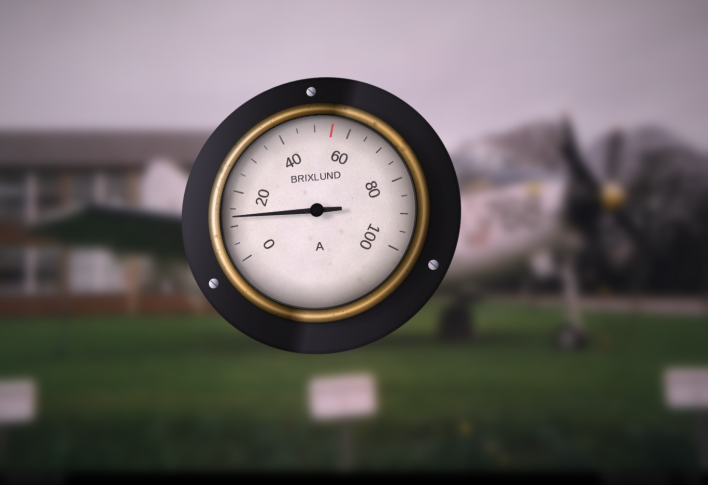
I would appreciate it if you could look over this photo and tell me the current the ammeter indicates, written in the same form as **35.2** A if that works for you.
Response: **12.5** A
